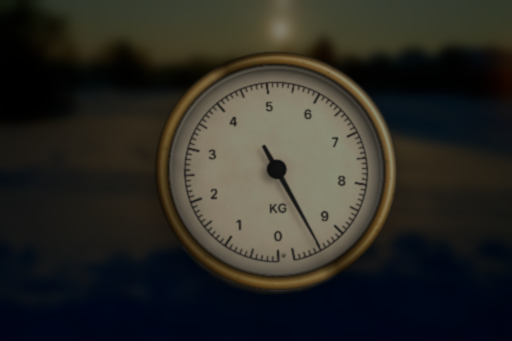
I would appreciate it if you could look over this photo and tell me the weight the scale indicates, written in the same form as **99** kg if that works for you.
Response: **9.5** kg
